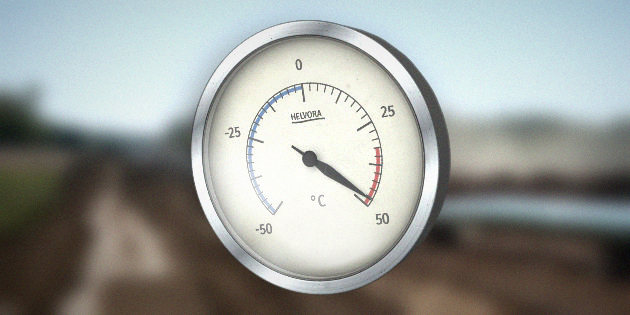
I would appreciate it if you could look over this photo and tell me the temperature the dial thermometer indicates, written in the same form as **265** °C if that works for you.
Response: **47.5** °C
